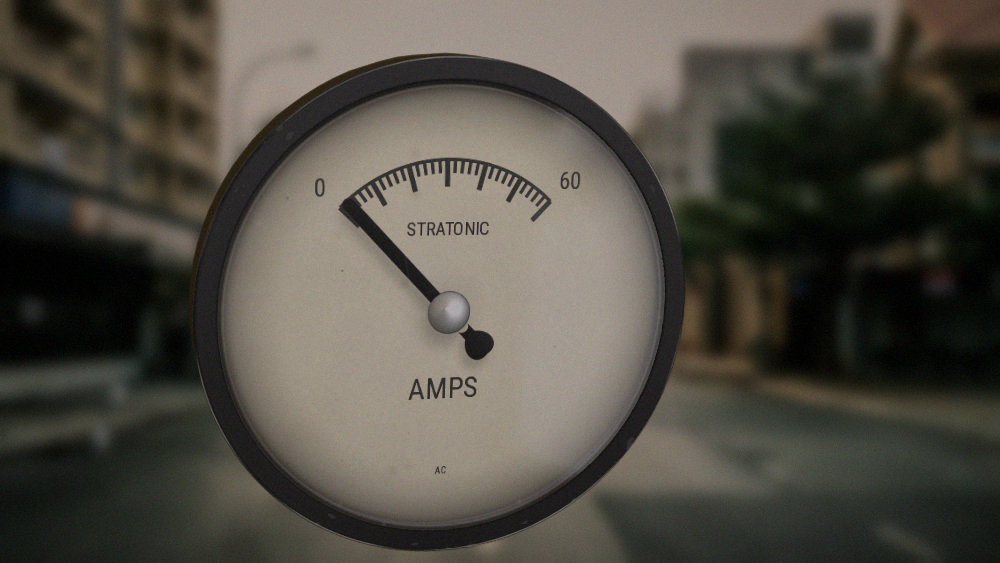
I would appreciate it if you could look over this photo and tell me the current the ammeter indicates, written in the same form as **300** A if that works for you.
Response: **2** A
